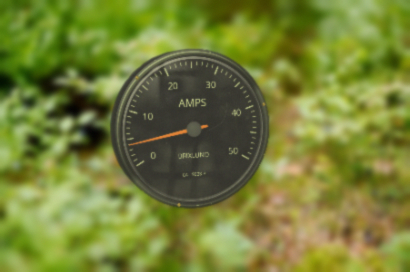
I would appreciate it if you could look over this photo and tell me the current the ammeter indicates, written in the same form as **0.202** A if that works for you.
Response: **4** A
